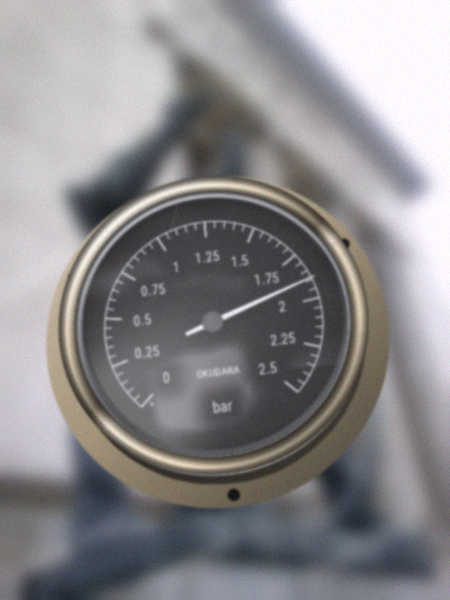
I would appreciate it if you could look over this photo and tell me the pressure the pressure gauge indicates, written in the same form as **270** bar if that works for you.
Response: **1.9** bar
